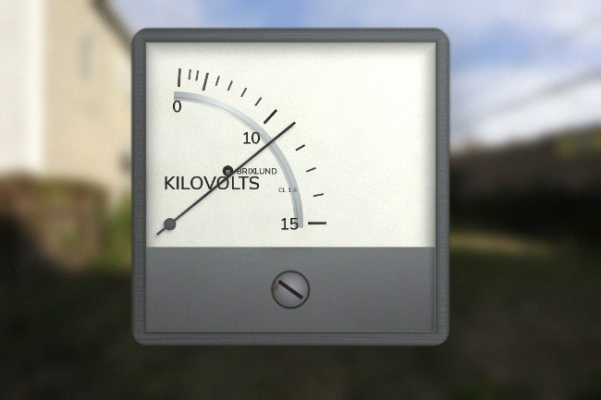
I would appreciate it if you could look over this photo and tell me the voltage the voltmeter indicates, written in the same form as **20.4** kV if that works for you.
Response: **11** kV
